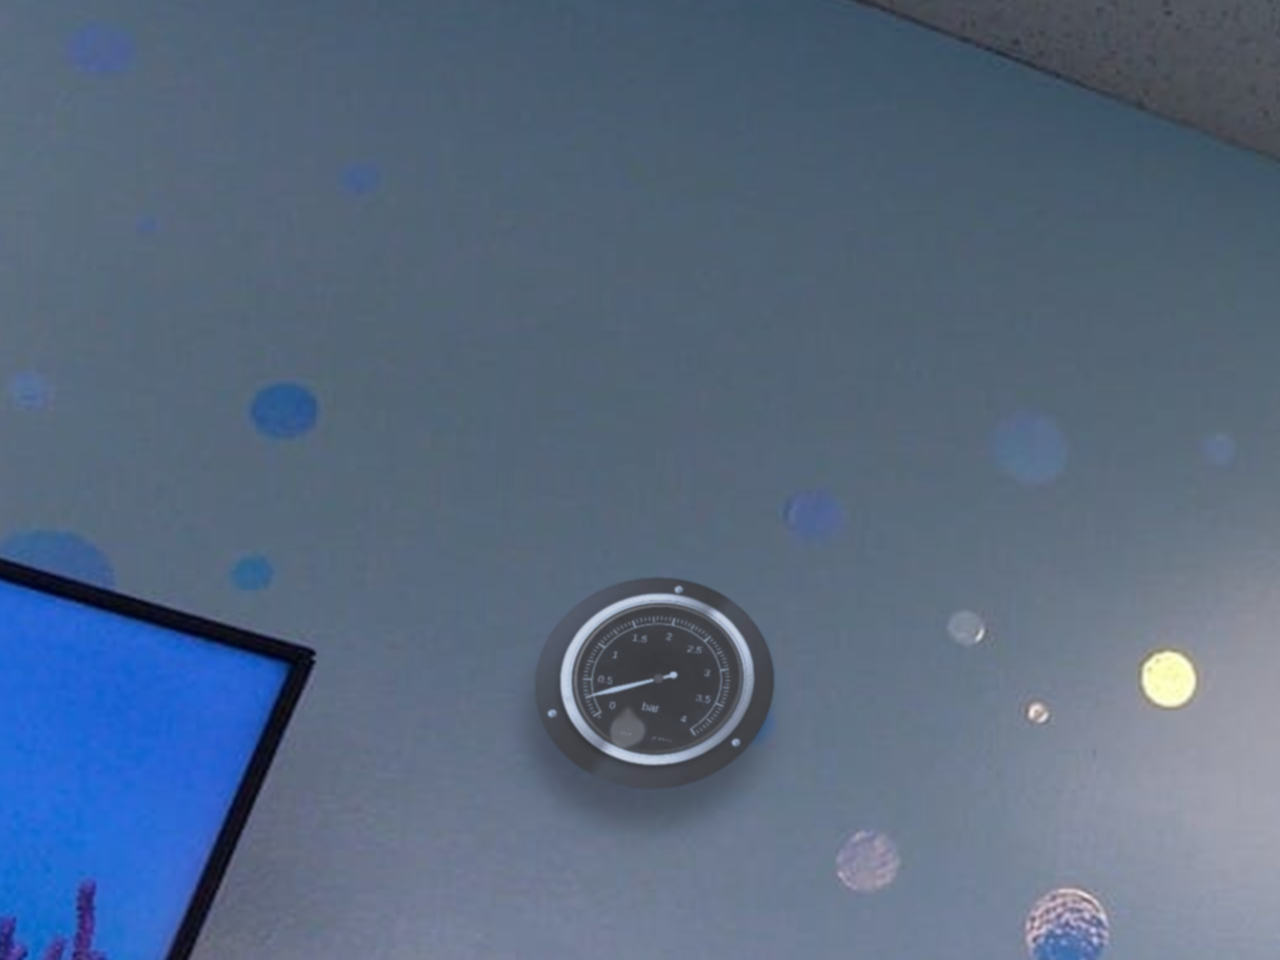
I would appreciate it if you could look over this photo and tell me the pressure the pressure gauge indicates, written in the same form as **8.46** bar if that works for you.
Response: **0.25** bar
